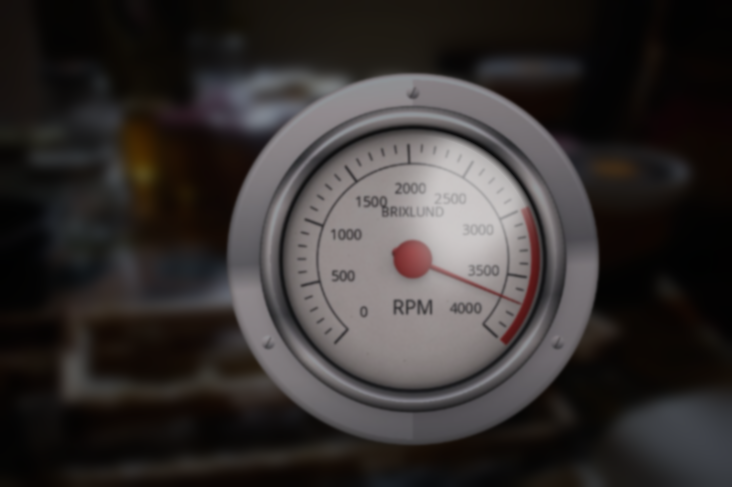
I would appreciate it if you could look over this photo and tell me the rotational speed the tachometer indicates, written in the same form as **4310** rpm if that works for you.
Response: **3700** rpm
